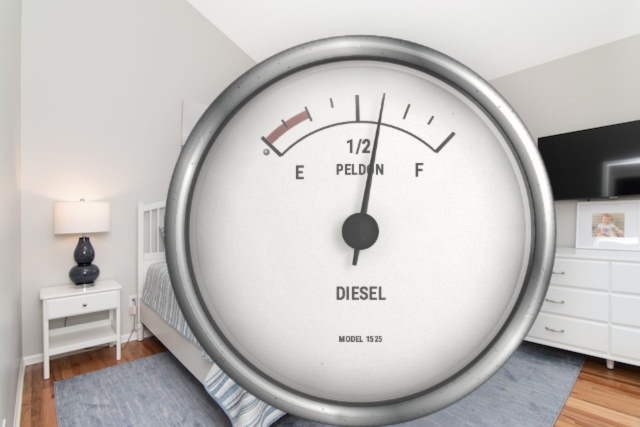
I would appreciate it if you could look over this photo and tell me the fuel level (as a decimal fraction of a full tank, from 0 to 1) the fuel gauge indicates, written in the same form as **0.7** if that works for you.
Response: **0.625**
